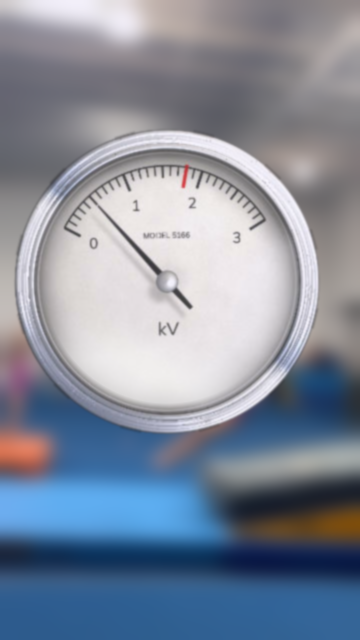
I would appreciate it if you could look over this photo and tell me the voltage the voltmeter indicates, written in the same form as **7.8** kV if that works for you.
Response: **0.5** kV
